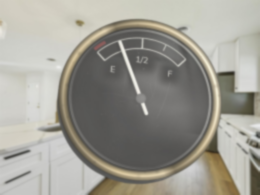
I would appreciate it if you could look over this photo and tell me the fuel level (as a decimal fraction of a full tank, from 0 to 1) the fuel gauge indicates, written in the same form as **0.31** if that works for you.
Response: **0.25**
